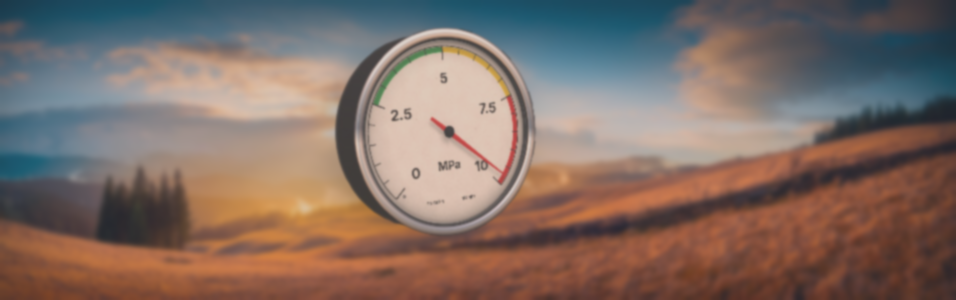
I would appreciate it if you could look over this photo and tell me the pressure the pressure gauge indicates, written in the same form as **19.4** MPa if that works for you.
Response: **9.75** MPa
